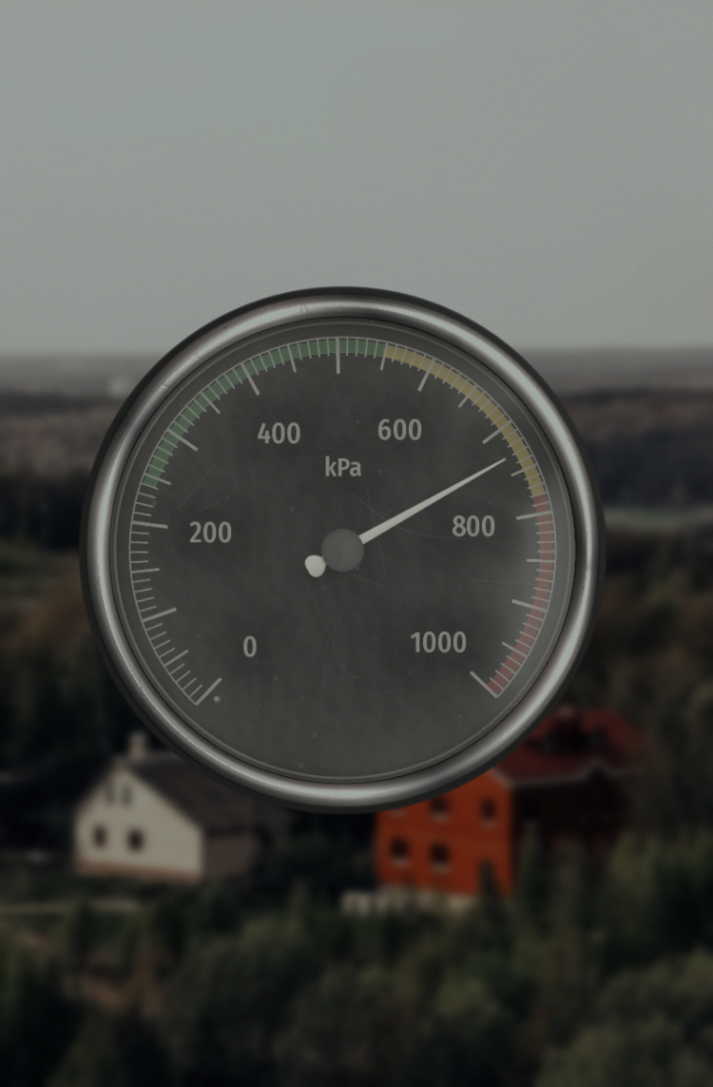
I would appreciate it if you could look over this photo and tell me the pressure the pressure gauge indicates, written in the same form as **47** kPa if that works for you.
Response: **730** kPa
